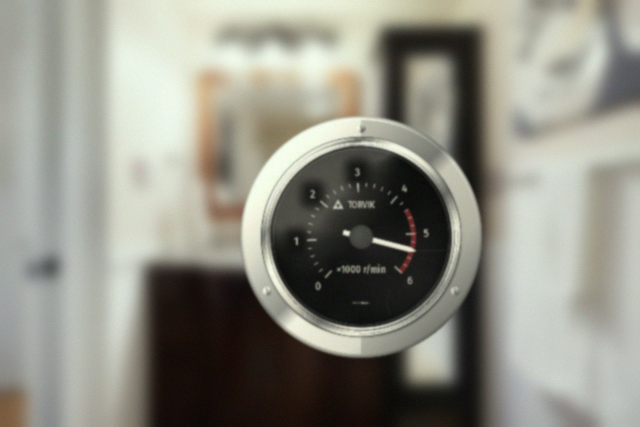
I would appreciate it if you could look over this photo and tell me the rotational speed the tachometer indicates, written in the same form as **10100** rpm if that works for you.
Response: **5400** rpm
